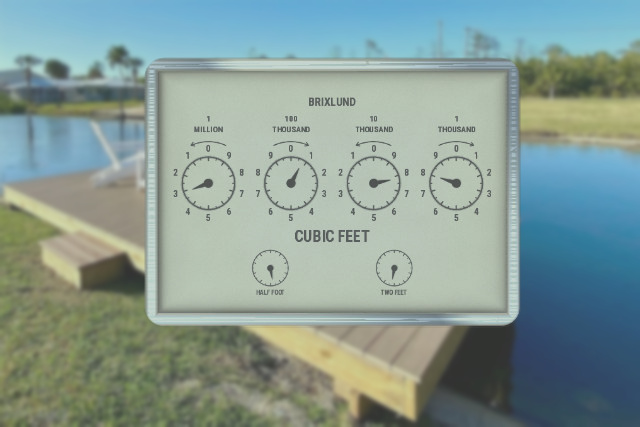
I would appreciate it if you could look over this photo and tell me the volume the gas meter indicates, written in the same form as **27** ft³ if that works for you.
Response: **307800** ft³
